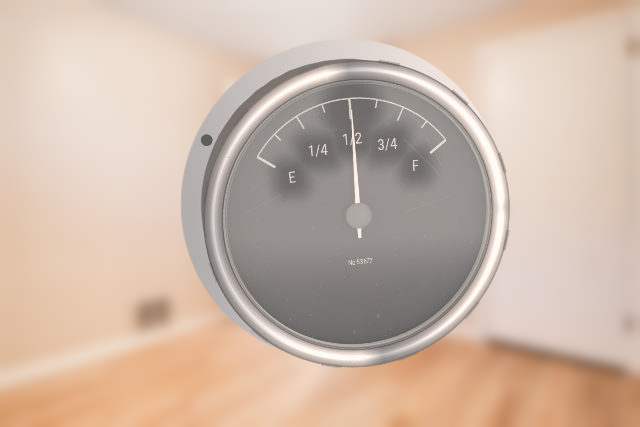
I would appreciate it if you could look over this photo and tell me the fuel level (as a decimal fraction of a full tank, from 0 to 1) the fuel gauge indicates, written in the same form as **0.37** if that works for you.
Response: **0.5**
